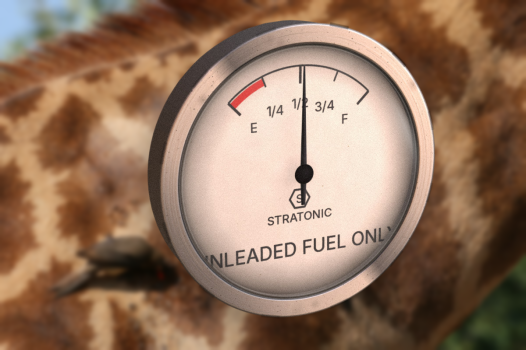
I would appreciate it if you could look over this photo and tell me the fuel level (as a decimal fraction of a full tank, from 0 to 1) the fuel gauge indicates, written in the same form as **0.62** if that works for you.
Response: **0.5**
